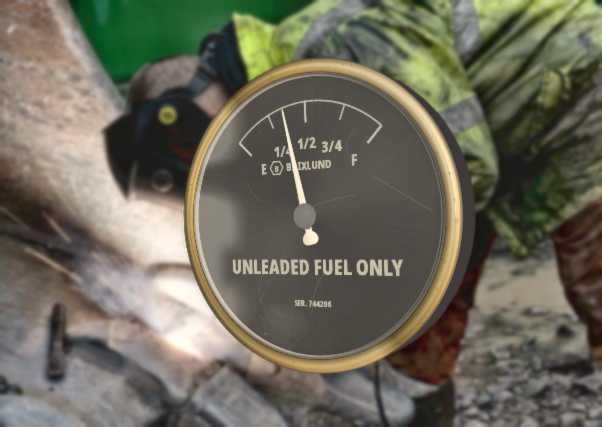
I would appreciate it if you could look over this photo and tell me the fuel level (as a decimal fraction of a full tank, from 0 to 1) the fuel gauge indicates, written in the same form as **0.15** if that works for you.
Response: **0.375**
